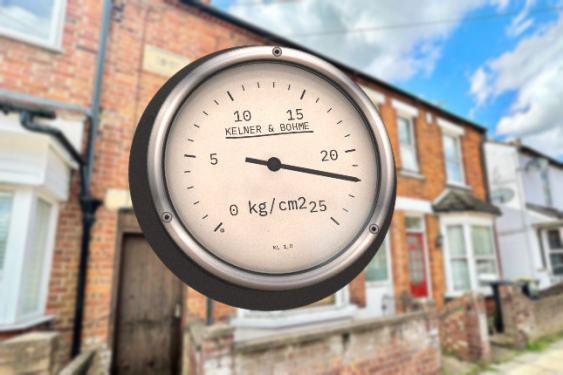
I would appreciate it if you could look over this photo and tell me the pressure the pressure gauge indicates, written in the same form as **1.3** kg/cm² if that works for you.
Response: **22** kg/cm²
